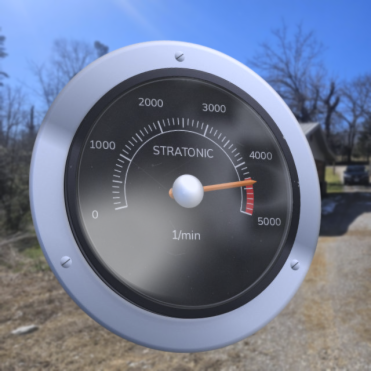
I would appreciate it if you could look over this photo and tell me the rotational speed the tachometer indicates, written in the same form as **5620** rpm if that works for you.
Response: **4400** rpm
